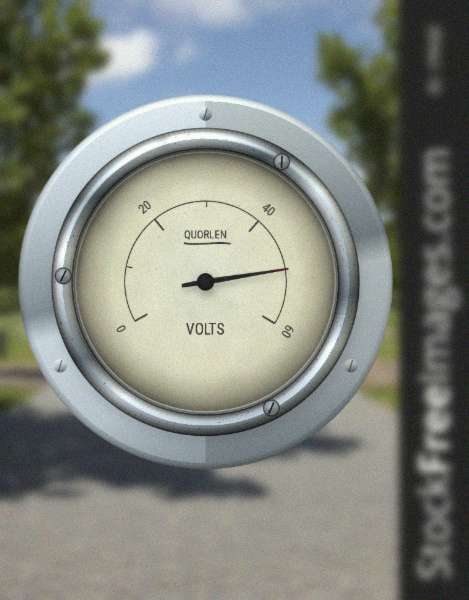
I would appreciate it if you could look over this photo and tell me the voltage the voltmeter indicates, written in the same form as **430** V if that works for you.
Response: **50** V
